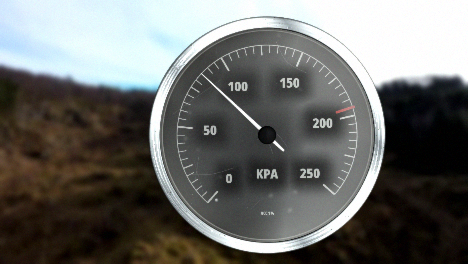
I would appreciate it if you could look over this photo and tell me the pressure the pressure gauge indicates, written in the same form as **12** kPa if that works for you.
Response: **85** kPa
